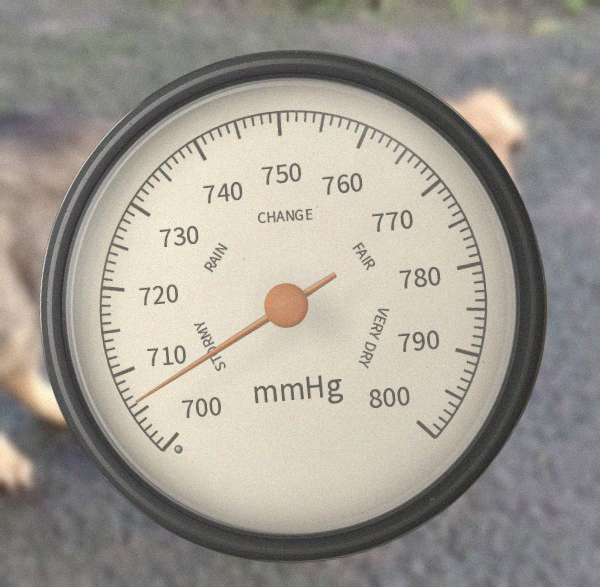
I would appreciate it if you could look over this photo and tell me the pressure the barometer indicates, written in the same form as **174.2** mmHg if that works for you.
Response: **706** mmHg
